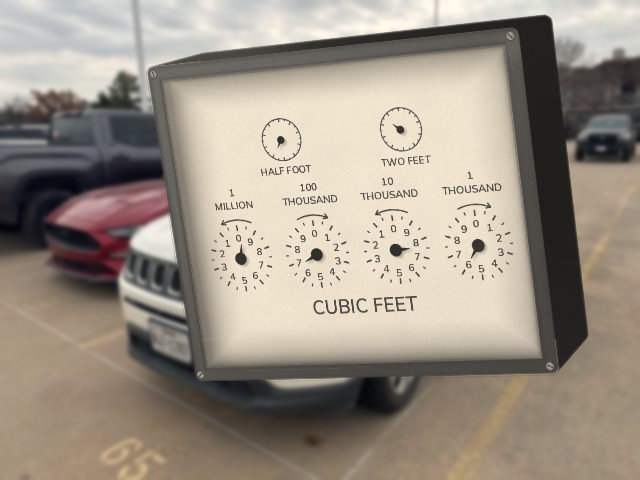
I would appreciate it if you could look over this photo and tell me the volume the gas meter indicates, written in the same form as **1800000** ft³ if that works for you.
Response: **967600** ft³
